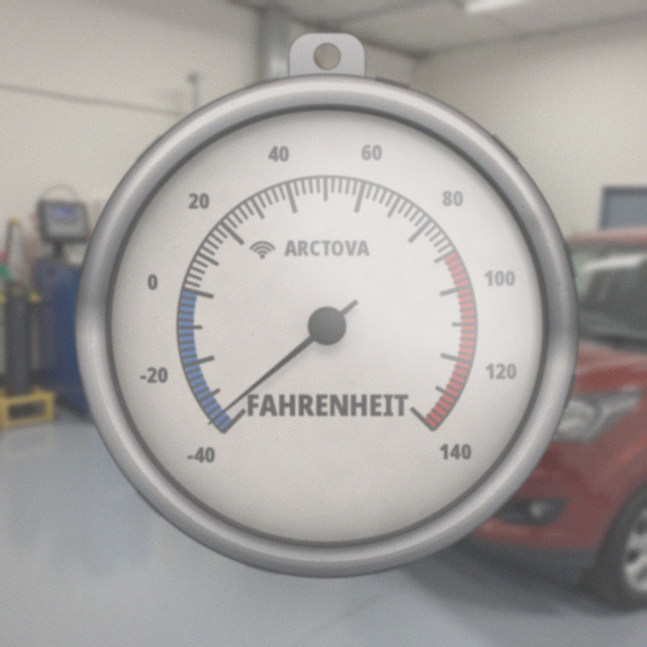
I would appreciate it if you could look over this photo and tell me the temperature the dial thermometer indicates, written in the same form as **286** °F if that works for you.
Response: **-36** °F
